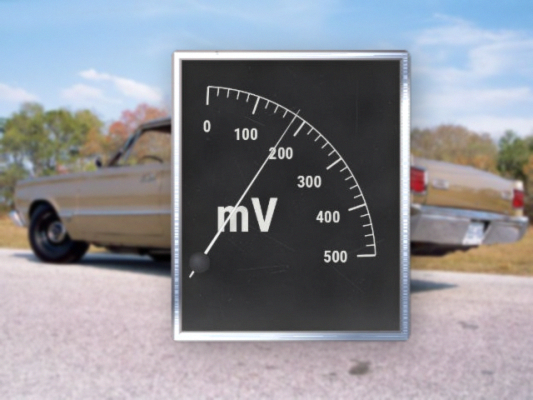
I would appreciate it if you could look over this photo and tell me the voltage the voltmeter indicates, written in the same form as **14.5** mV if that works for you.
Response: **180** mV
